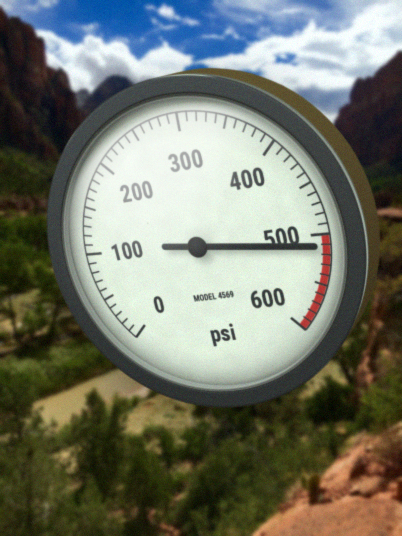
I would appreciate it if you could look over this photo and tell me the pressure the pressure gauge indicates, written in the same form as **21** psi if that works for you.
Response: **510** psi
